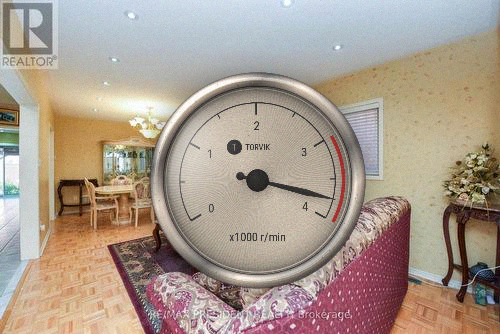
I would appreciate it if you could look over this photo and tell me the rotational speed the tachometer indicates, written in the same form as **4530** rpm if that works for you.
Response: **3750** rpm
